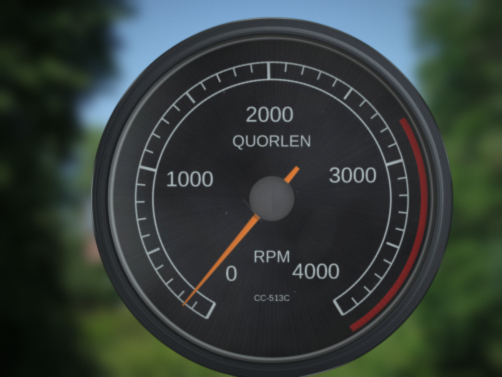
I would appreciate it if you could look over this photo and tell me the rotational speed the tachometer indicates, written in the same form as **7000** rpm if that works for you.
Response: **150** rpm
